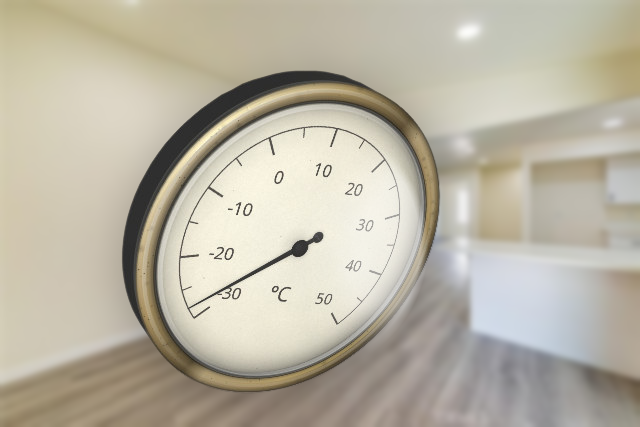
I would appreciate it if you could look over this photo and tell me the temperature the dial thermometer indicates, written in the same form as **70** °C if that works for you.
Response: **-27.5** °C
